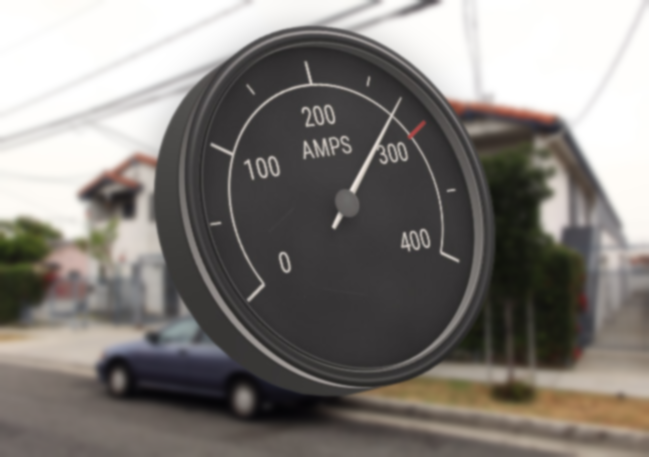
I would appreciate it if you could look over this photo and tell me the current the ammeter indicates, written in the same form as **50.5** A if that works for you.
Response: **275** A
